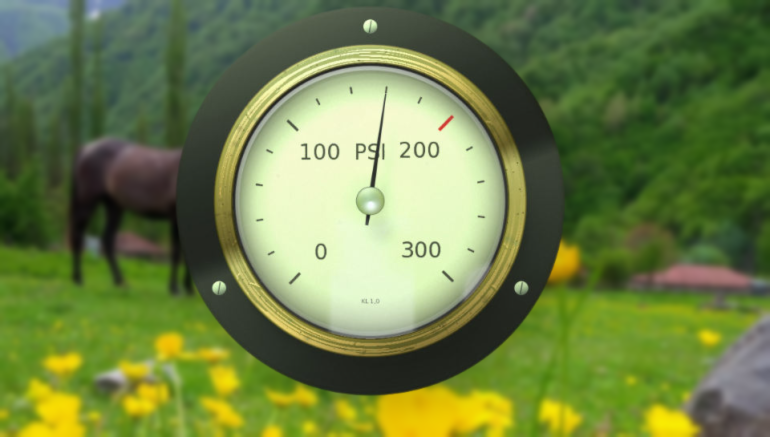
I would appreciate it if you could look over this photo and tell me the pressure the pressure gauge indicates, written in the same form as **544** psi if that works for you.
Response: **160** psi
